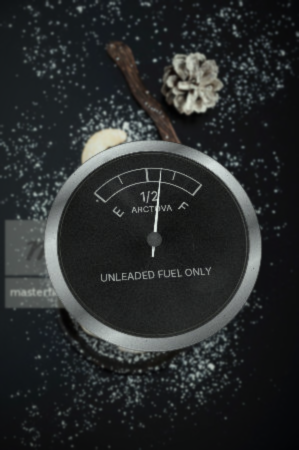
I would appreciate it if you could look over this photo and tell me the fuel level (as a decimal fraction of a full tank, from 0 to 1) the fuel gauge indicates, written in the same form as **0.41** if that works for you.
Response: **0.625**
